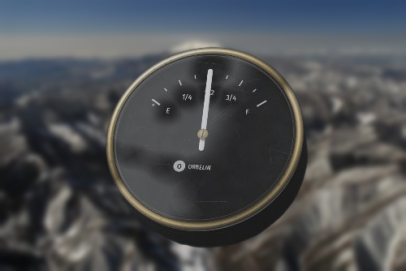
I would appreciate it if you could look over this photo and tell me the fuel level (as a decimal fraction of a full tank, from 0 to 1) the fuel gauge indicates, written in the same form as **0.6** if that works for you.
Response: **0.5**
